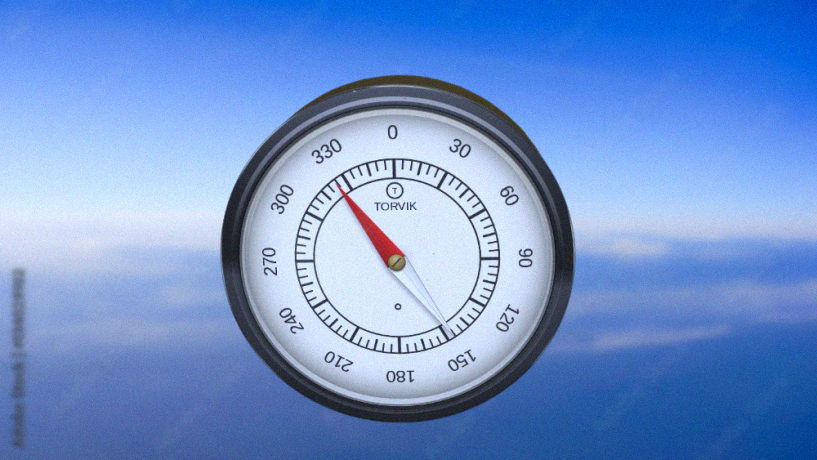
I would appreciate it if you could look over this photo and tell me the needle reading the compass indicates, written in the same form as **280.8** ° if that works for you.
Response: **325** °
